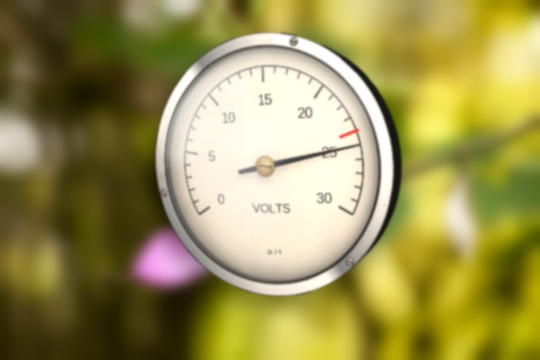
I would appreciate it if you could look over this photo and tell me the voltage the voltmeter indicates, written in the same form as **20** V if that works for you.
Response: **25** V
